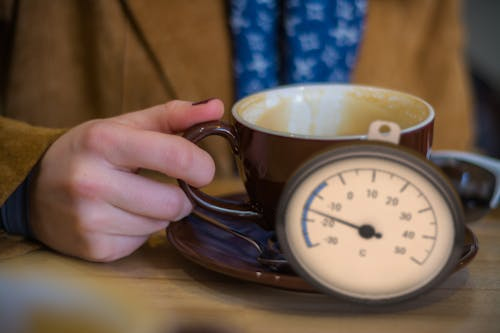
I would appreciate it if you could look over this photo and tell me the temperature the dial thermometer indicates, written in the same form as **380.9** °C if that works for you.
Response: **-15** °C
